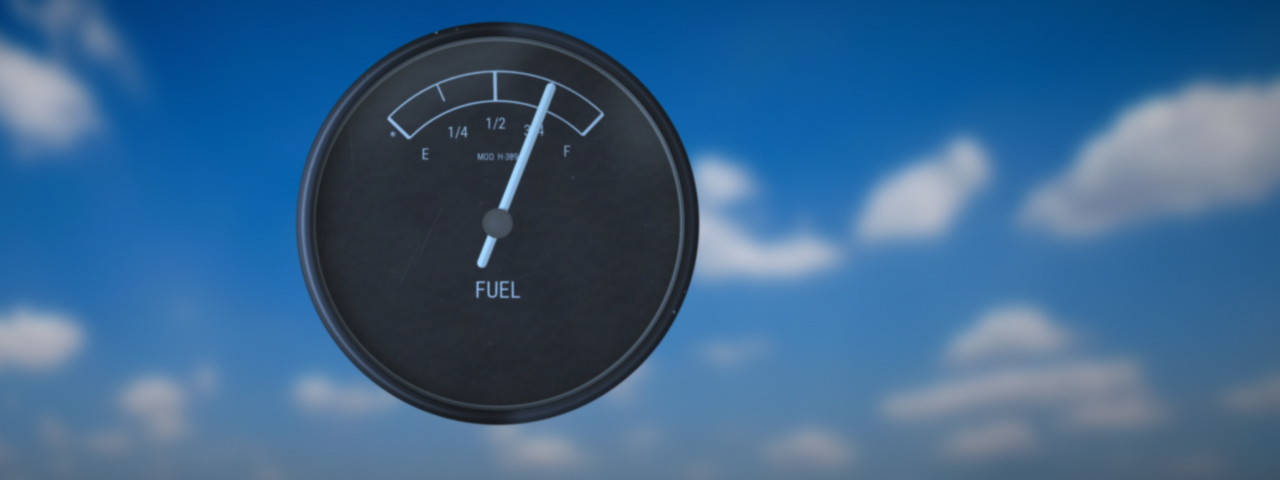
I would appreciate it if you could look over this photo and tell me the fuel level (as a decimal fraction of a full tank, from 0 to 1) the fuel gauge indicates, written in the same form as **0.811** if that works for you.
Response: **0.75**
